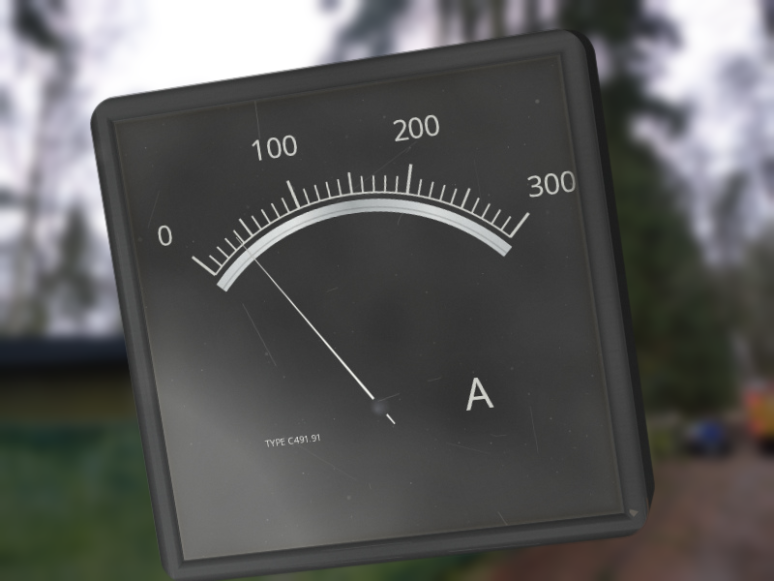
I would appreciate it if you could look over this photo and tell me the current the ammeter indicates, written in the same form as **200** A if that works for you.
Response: **40** A
